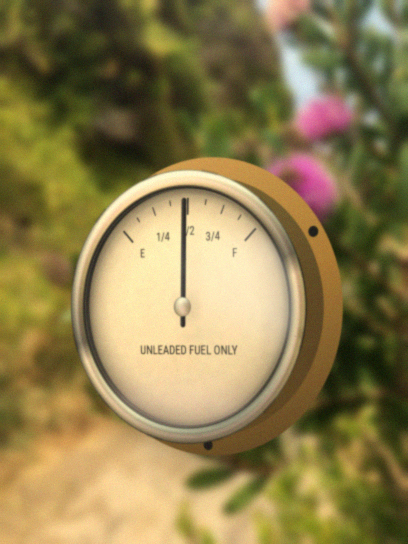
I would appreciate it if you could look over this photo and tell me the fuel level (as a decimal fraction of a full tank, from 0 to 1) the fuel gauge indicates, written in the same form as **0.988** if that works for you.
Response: **0.5**
